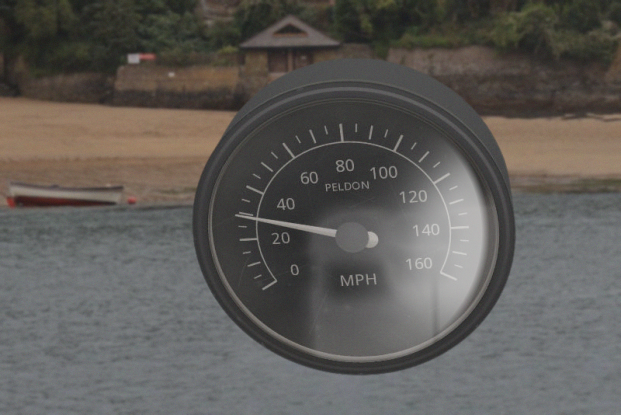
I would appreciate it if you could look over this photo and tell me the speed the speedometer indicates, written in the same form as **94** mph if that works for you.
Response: **30** mph
